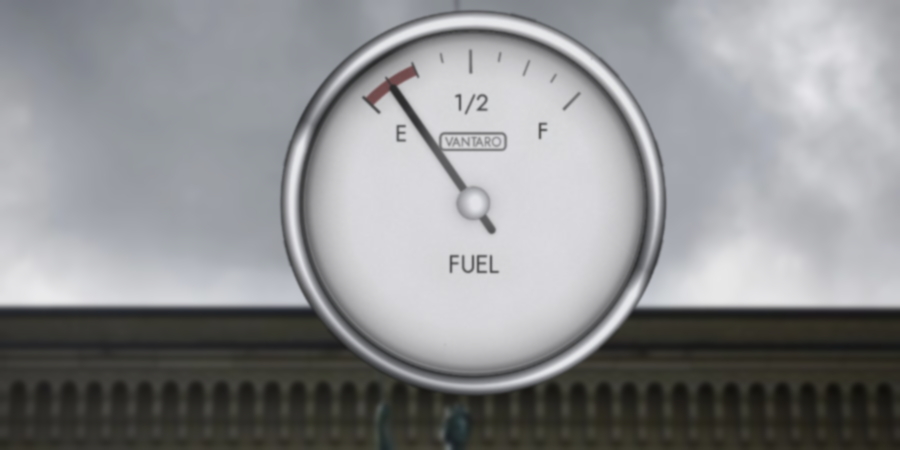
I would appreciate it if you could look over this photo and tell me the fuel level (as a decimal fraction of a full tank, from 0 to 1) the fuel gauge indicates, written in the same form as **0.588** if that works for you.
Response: **0.125**
